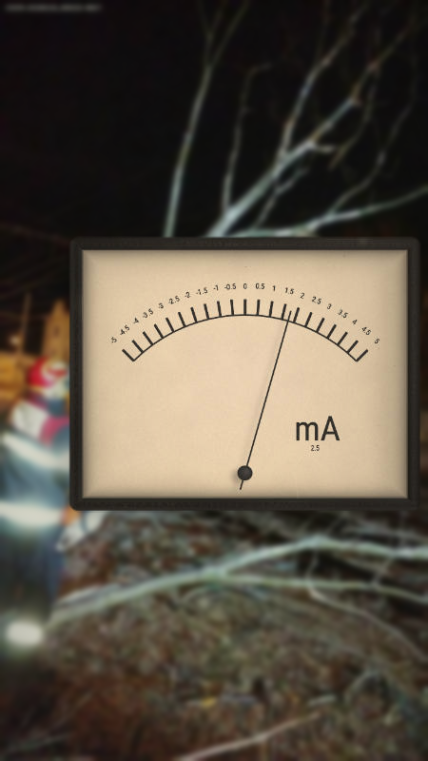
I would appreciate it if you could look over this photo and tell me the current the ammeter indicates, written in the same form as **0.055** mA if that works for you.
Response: **1.75** mA
